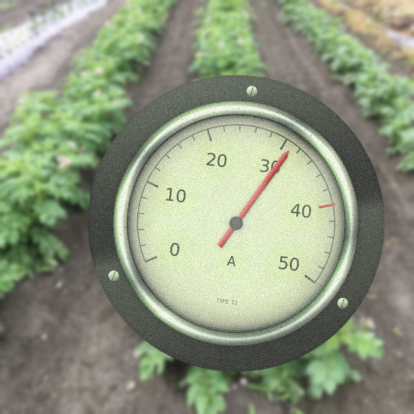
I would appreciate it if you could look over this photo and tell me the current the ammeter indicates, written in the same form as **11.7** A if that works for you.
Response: **31** A
